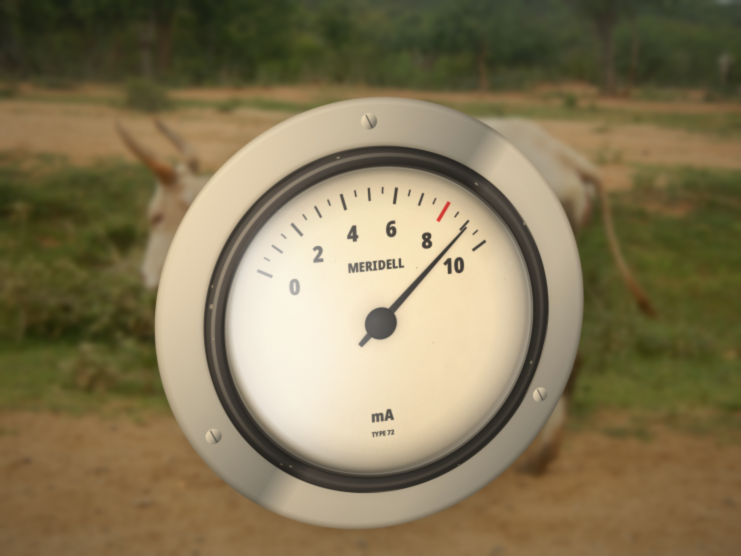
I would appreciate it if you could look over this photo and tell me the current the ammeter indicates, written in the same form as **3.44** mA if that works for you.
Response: **9** mA
